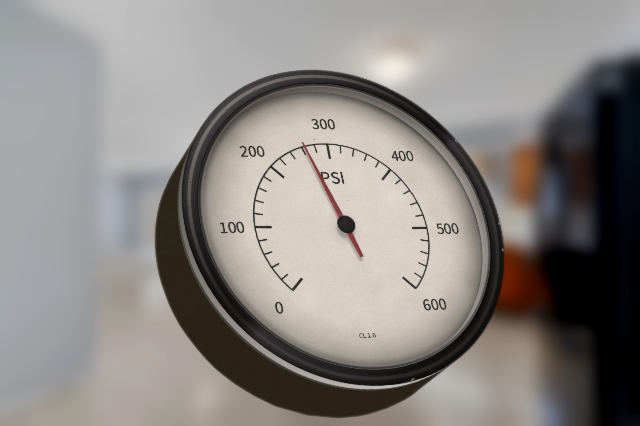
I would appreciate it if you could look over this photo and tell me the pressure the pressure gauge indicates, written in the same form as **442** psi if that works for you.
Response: **260** psi
